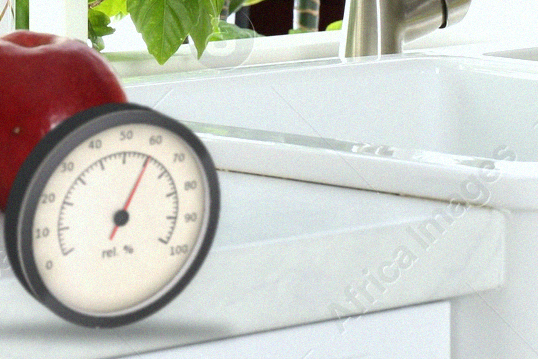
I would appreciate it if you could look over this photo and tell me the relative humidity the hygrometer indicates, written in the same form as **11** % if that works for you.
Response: **60** %
